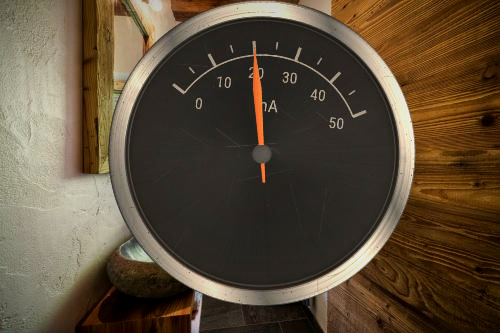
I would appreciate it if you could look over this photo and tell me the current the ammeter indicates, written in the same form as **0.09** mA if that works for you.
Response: **20** mA
